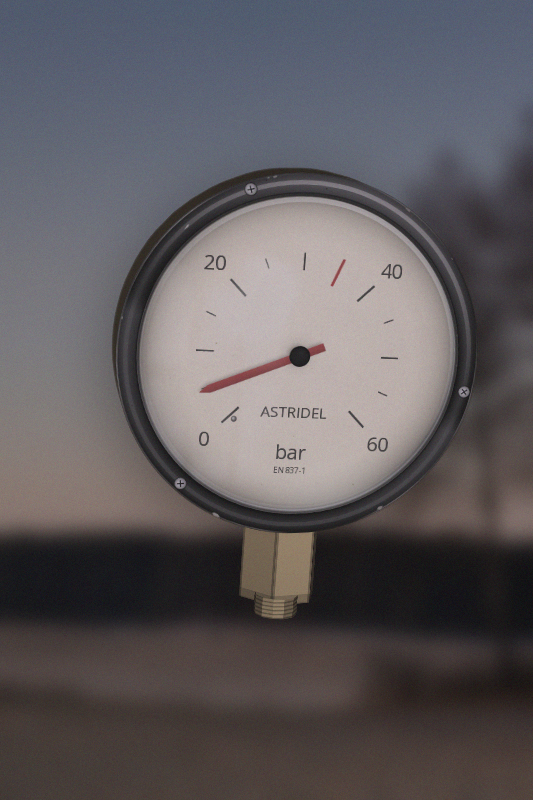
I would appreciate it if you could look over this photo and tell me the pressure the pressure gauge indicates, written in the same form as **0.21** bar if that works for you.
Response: **5** bar
